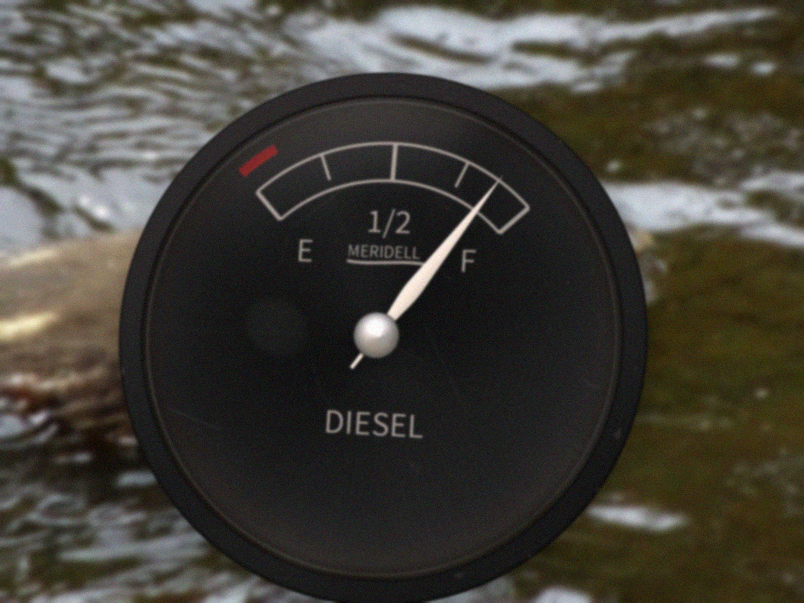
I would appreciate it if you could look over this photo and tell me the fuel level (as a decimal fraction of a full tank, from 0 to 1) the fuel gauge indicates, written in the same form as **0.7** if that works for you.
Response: **0.875**
